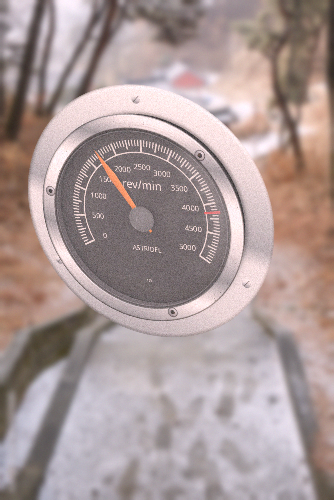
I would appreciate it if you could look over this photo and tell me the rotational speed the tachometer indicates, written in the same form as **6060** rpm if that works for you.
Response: **1750** rpm
